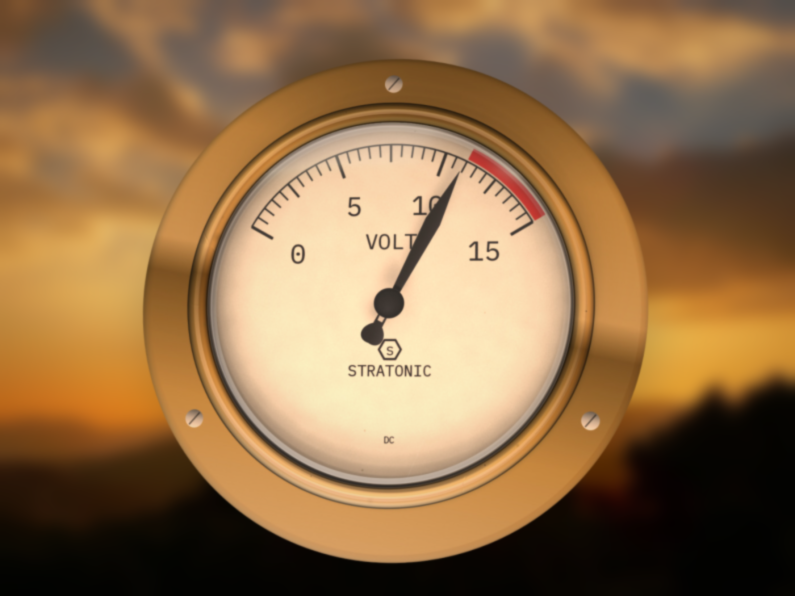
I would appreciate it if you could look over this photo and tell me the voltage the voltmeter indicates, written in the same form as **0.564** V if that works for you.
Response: **11** V
